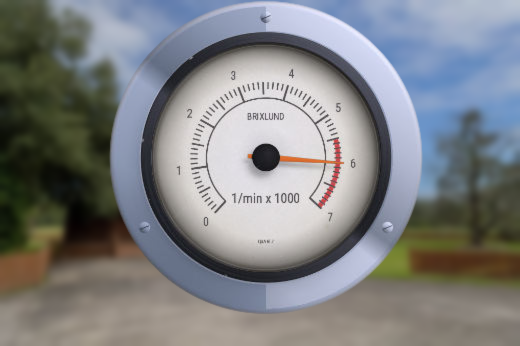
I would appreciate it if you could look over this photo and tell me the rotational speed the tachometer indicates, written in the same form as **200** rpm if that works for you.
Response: **6000** rpm
